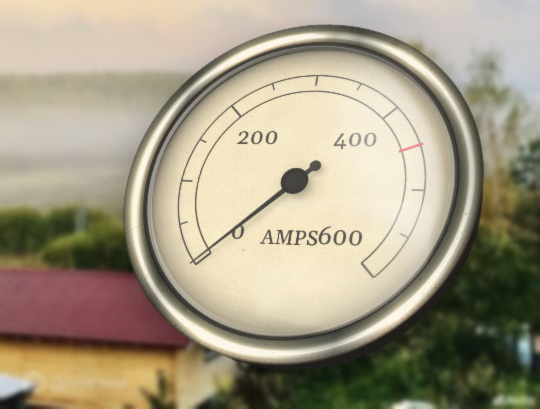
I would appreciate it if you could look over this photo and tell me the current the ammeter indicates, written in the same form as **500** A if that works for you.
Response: **0** A
